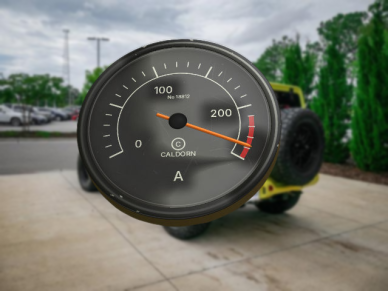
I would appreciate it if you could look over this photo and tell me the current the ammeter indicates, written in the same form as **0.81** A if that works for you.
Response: **240** A
